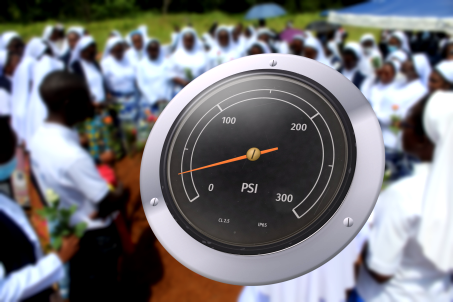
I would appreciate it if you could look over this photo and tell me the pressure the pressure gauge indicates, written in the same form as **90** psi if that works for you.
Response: **25** psi
